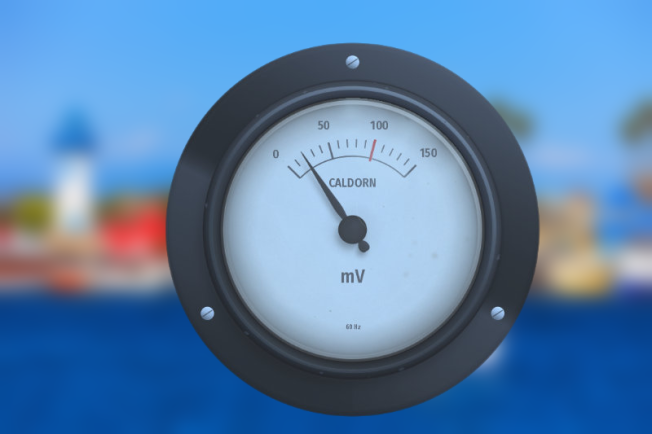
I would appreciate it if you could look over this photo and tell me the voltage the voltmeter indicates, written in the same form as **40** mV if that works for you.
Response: **20** mV
